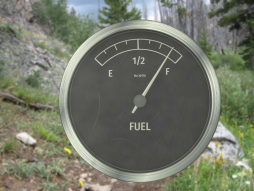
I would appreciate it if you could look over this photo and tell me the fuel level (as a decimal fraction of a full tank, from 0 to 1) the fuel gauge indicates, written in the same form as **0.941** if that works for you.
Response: **0.875**
